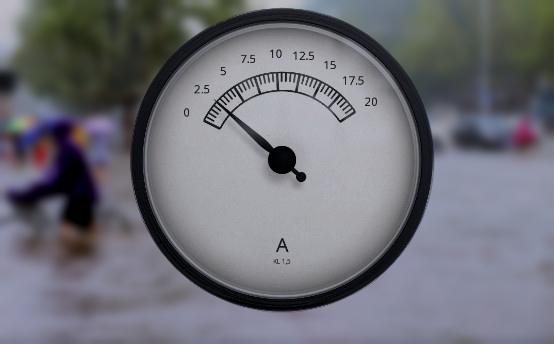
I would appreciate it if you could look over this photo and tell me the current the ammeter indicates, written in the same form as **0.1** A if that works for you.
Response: **2.5** A
